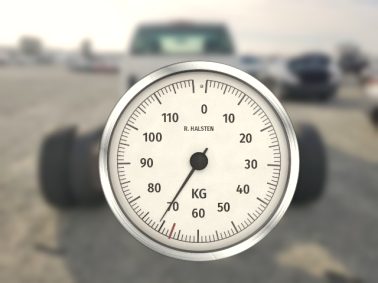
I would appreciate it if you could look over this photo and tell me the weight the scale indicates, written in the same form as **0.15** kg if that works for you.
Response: **71** kg
